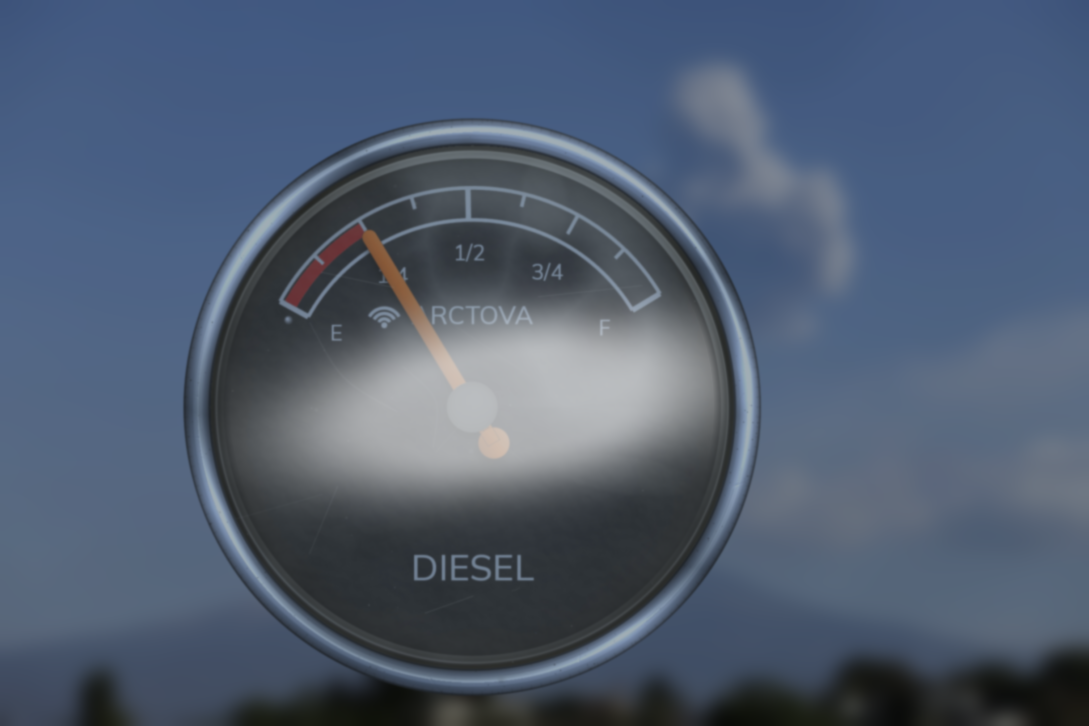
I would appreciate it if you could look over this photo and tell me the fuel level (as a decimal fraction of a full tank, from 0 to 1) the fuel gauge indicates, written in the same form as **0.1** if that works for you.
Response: **0.25**
